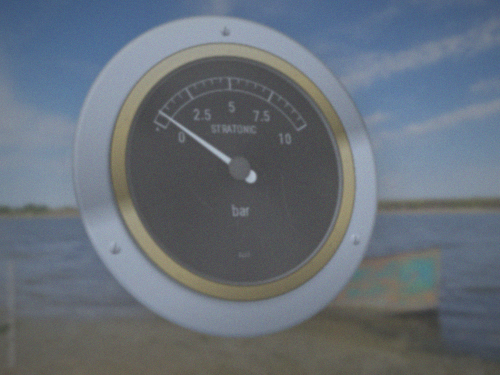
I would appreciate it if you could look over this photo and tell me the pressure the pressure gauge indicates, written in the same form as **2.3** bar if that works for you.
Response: **0.5** bar
